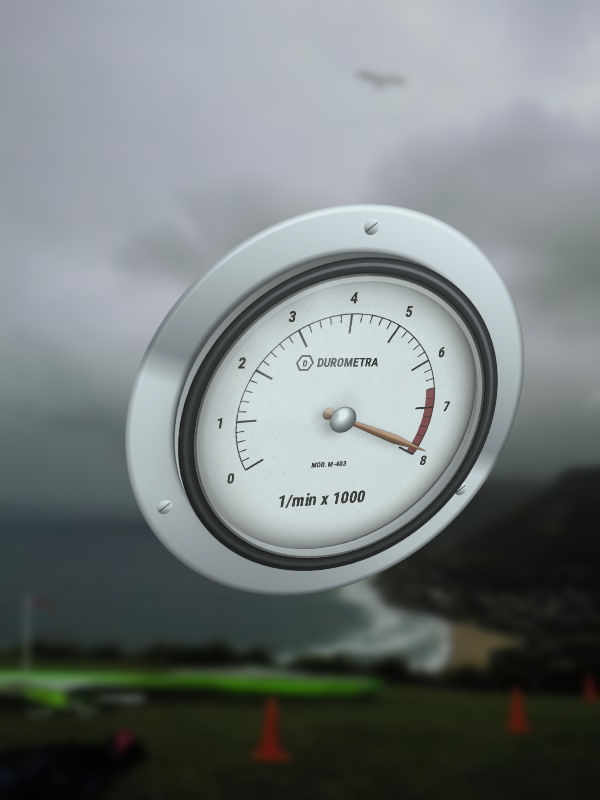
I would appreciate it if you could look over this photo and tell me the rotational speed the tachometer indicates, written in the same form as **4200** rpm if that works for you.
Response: **7800** rpm
